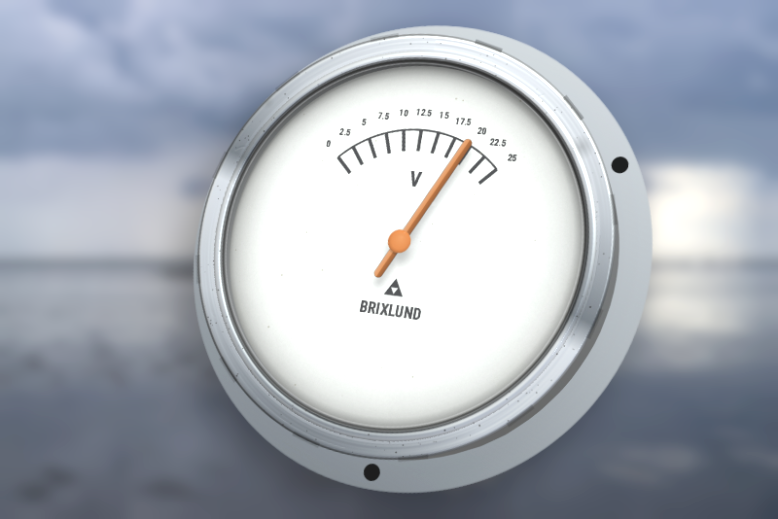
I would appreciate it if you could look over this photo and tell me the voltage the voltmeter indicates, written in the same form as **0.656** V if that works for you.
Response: **20** V
